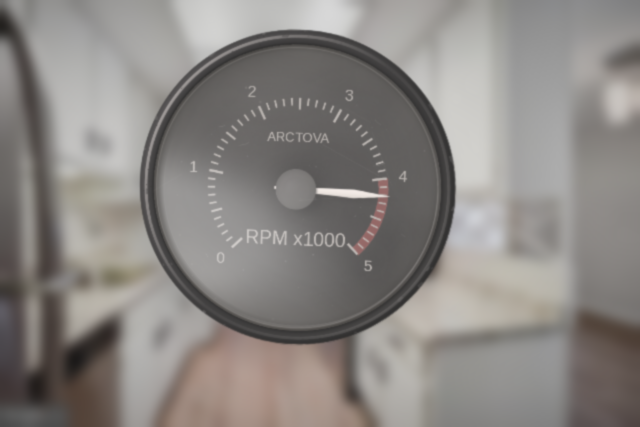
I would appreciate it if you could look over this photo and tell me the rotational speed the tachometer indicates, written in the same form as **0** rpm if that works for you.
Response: **4200** rpm
